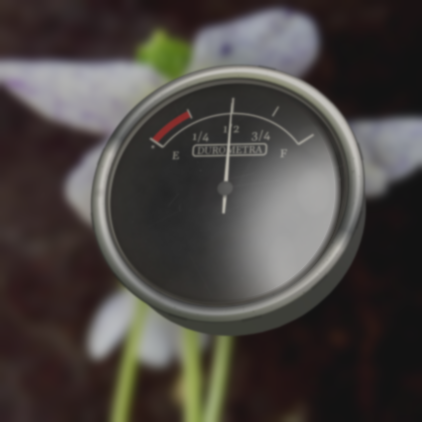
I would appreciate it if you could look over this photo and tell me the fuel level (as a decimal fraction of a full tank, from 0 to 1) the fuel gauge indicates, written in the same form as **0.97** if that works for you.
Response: **0.5**
